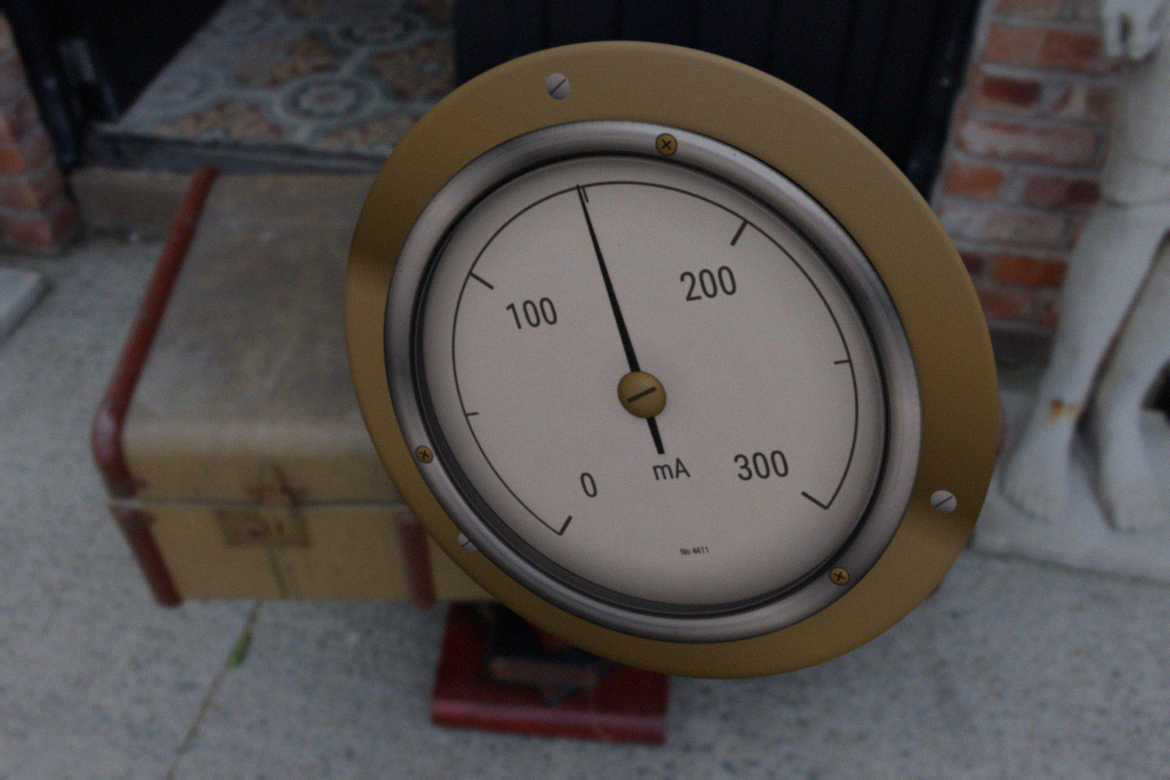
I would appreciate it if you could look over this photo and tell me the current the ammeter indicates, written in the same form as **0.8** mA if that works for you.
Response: **150** mA
